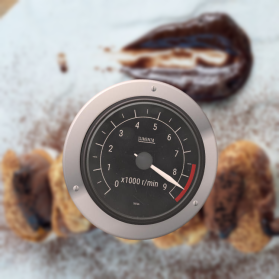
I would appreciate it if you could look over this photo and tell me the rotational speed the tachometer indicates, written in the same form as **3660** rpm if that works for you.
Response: **8500** rpm
